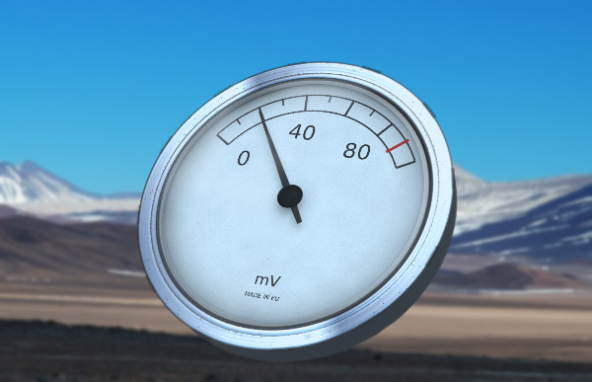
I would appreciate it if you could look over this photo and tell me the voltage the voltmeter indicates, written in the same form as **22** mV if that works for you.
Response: **20** mV
